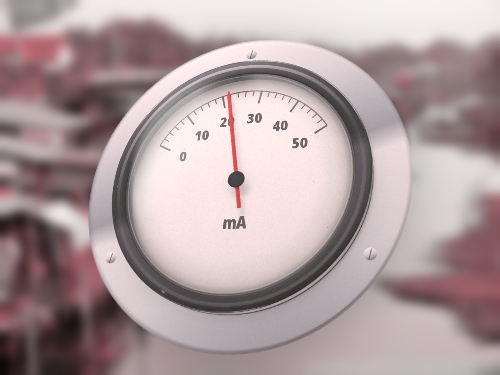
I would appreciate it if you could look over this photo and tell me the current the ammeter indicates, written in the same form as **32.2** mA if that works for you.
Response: **22** mA
